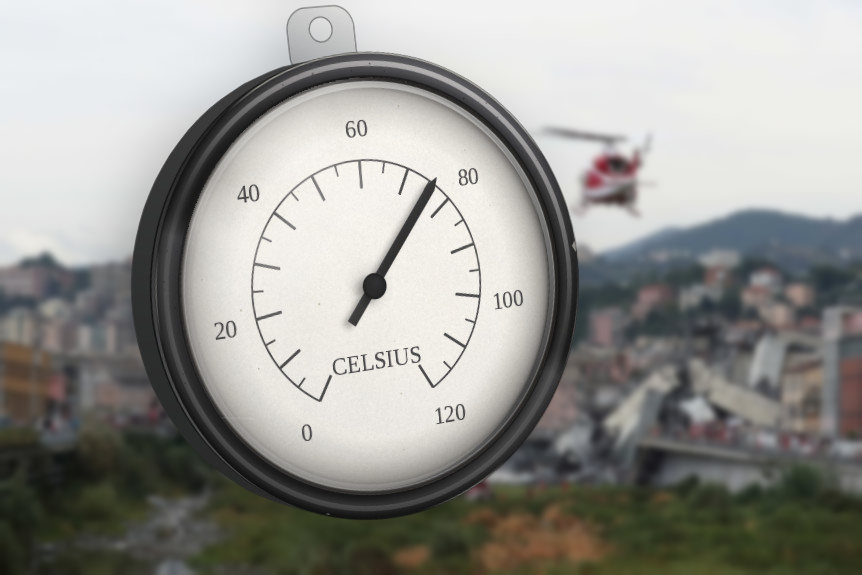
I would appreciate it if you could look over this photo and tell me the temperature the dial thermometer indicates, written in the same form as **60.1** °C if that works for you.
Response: **75** °C
